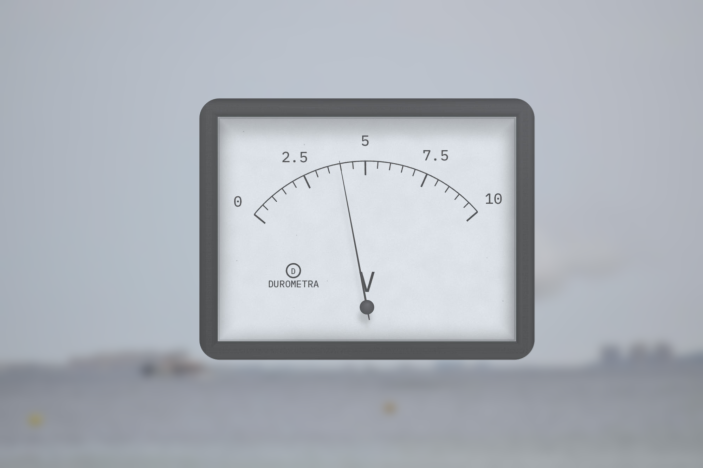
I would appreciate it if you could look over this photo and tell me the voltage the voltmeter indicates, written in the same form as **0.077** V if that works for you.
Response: **4** V
